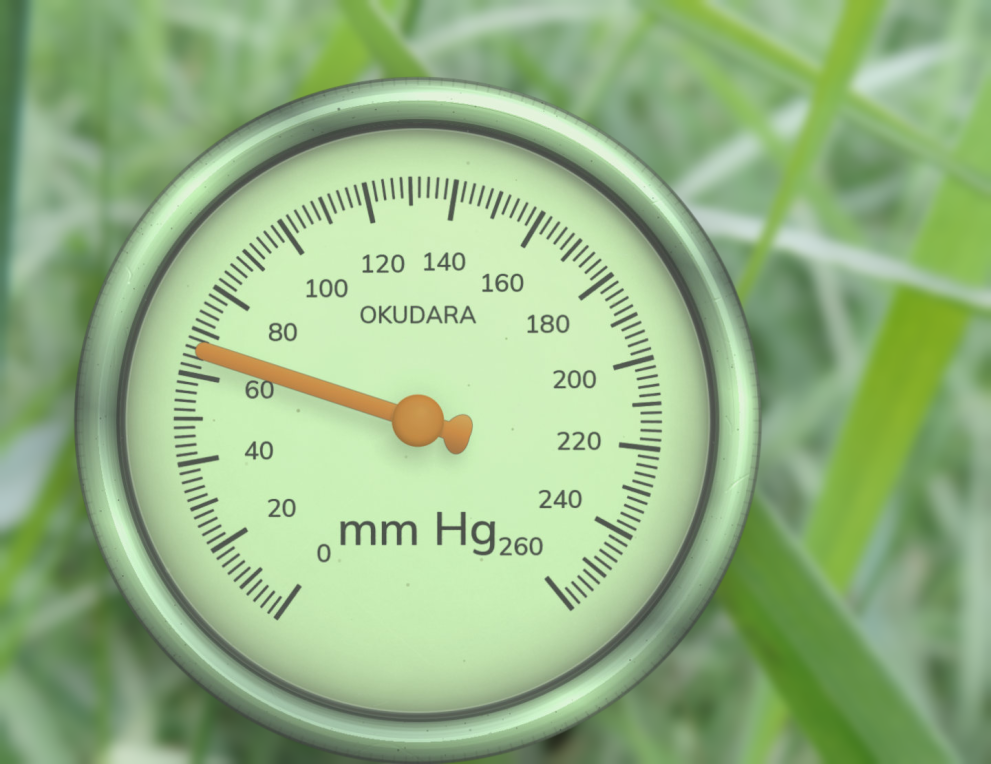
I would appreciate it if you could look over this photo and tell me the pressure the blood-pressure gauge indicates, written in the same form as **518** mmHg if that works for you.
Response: **66** mmHg
